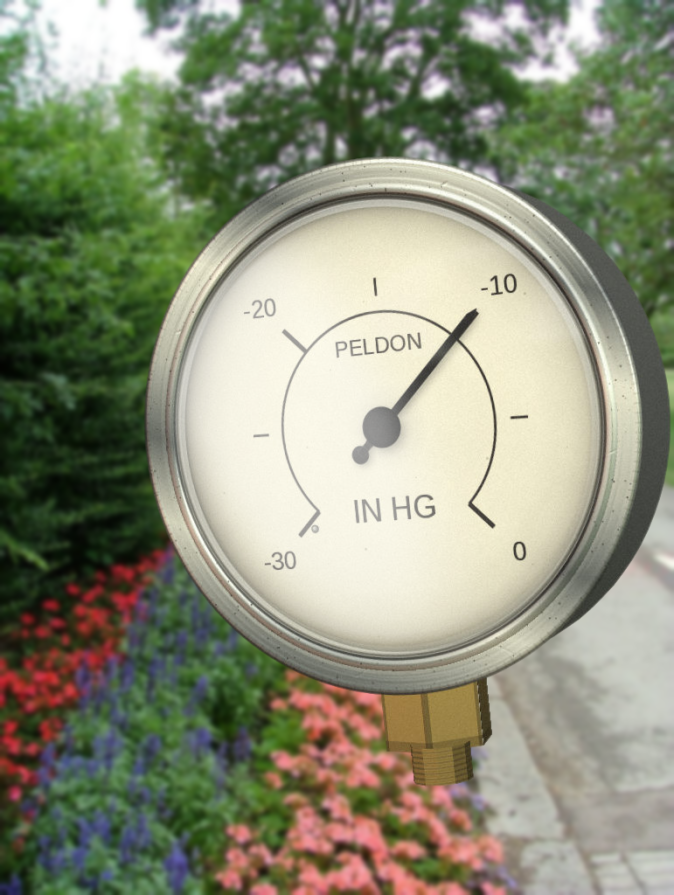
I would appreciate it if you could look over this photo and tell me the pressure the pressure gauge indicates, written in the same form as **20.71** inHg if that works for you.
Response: **-10** inHg
